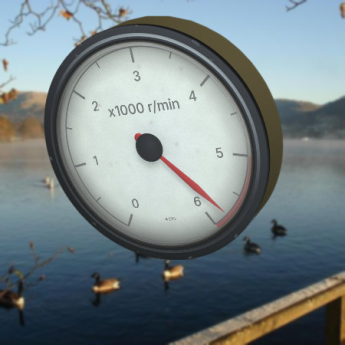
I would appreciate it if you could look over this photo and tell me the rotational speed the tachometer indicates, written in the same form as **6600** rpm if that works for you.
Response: **5750** rpm
